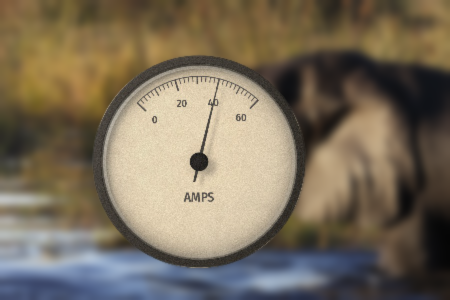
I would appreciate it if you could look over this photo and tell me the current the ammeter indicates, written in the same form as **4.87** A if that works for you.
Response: **40** A
